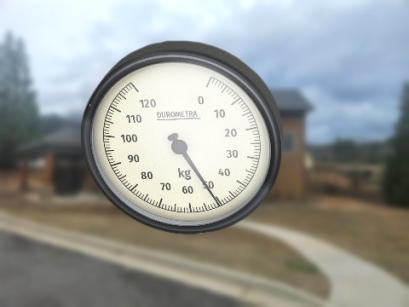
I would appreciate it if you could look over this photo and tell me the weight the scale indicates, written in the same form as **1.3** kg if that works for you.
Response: **50** kg
